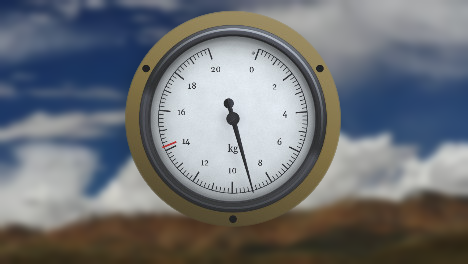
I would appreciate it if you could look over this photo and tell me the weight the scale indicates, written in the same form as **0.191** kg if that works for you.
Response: **9** kg
